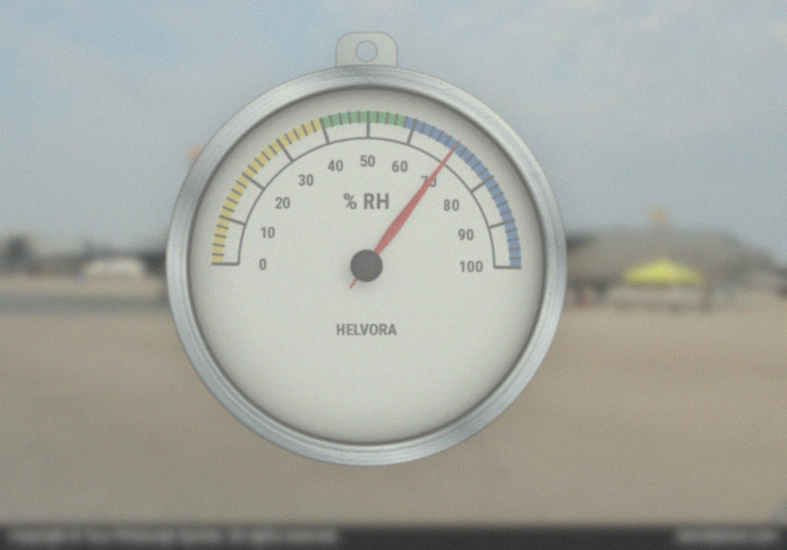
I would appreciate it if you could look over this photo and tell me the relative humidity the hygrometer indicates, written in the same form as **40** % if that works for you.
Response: **70** %
